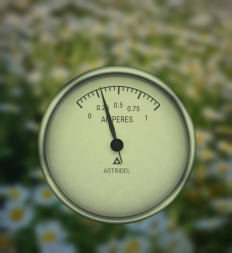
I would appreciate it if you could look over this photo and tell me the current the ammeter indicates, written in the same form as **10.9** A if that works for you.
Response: **0.3** A
